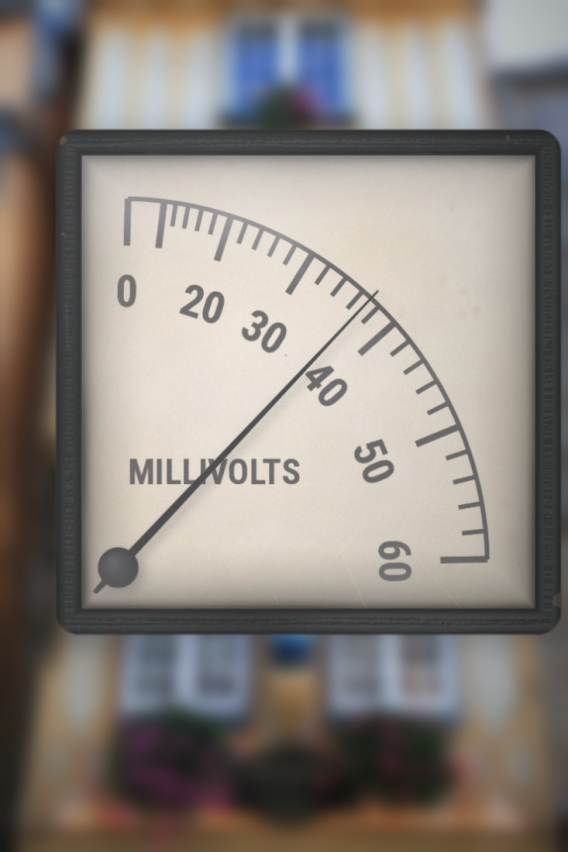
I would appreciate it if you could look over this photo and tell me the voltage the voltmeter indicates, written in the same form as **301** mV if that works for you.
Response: **37** mV
